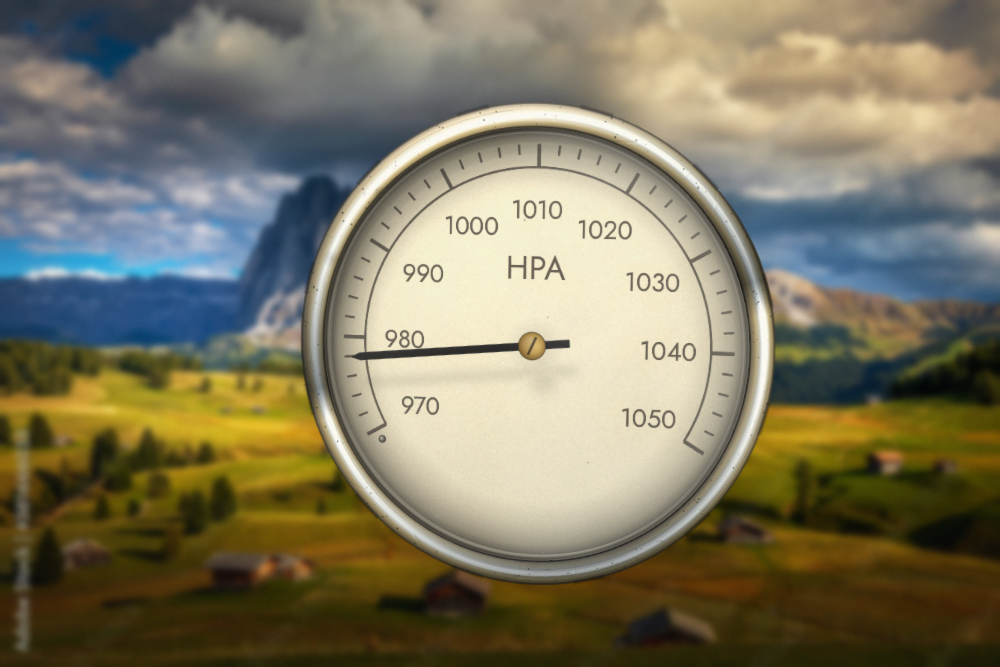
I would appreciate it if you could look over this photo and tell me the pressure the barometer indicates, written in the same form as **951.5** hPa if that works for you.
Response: **978** hPa
